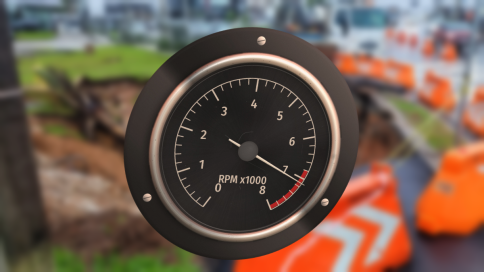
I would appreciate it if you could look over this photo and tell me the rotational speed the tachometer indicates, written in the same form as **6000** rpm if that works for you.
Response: **7100** rpm
